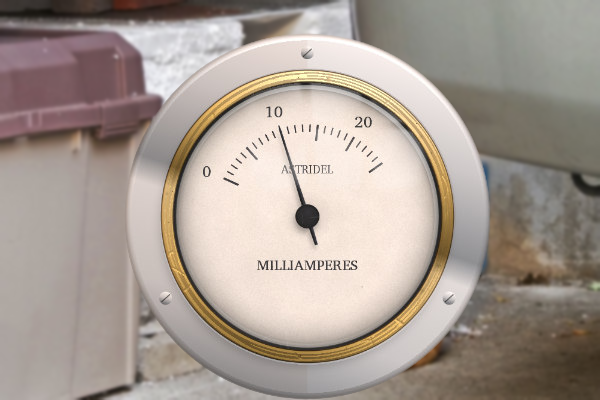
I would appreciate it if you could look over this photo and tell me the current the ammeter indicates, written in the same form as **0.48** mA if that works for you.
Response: **10** mA
